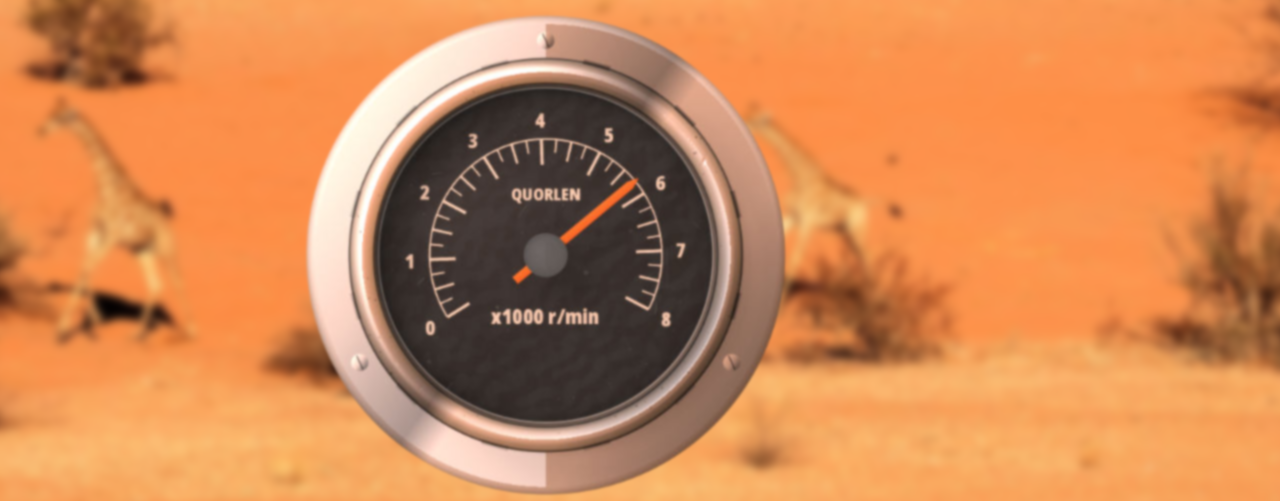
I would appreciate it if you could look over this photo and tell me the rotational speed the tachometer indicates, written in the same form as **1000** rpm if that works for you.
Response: **5750** rpm
